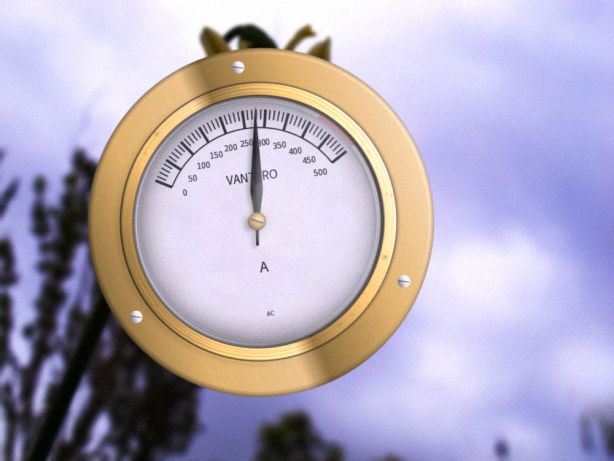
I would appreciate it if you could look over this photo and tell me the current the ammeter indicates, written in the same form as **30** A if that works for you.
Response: **280** A
